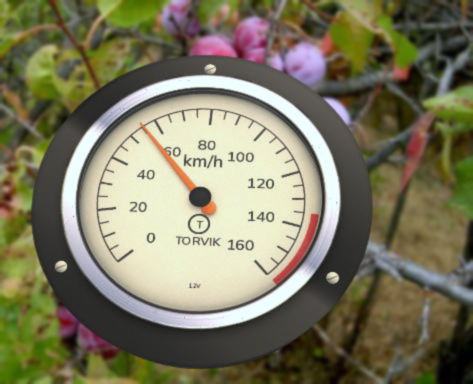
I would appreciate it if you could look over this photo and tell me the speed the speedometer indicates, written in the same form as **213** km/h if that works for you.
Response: **55** km/h
